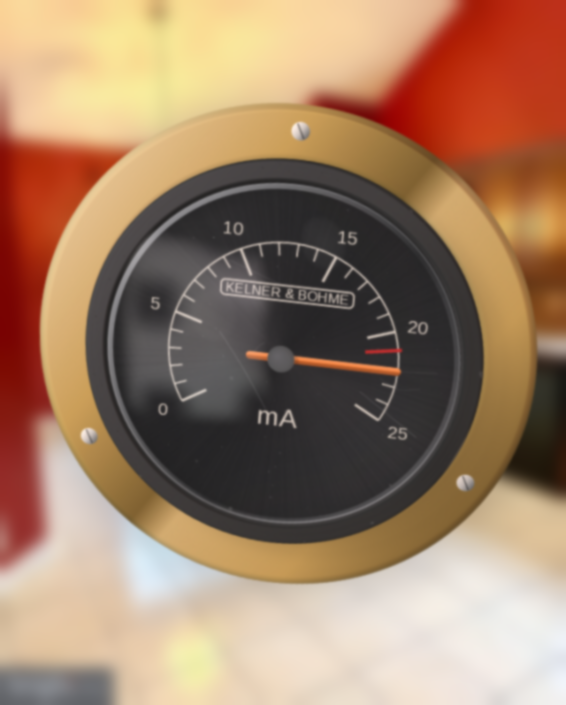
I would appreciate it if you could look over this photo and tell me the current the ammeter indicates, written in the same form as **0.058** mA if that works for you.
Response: **22** mA
